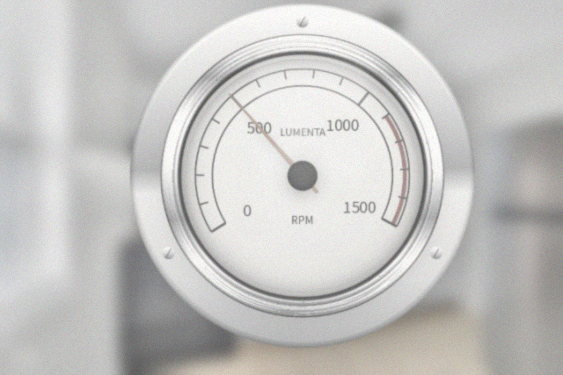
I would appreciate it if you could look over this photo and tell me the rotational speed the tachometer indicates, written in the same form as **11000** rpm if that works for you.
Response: **500** rpm
